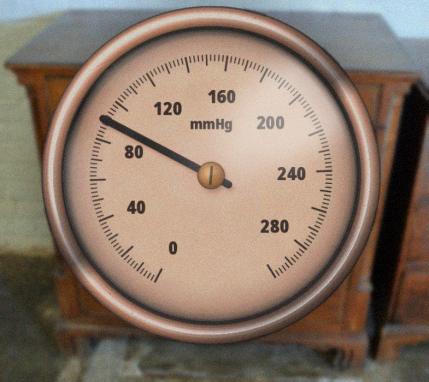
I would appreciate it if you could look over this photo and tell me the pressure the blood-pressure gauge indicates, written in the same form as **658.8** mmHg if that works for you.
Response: **90** mmHg
